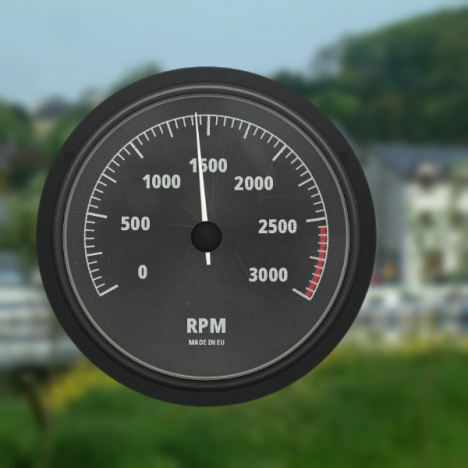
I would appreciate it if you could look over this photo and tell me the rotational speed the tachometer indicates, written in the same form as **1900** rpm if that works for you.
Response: **1425** rpm
